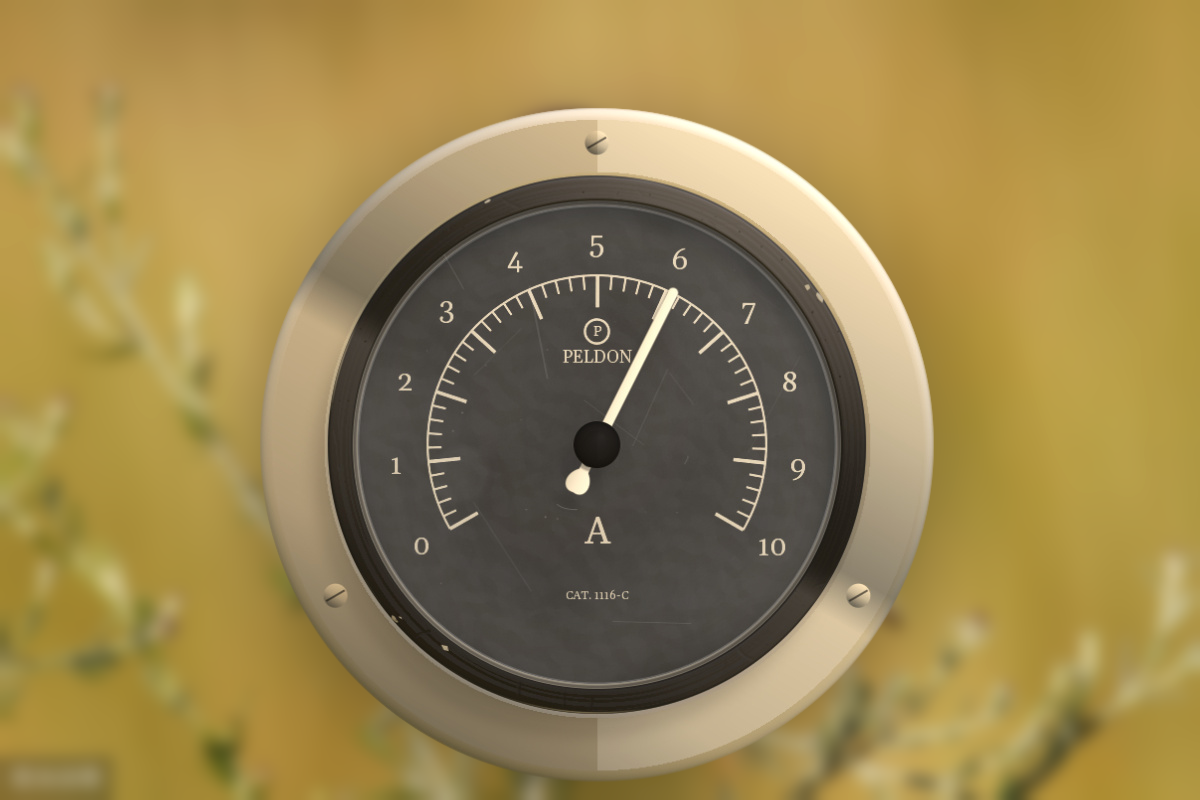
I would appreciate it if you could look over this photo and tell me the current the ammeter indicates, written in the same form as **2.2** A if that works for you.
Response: **6.1** A
